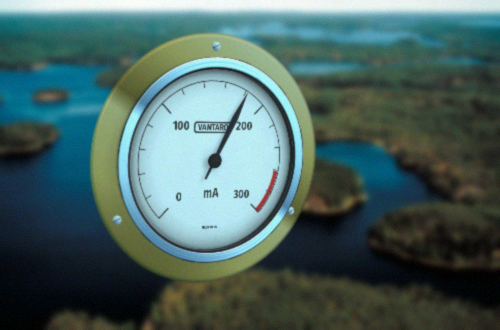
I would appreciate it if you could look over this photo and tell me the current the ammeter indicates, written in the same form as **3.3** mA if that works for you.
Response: **180** mA
